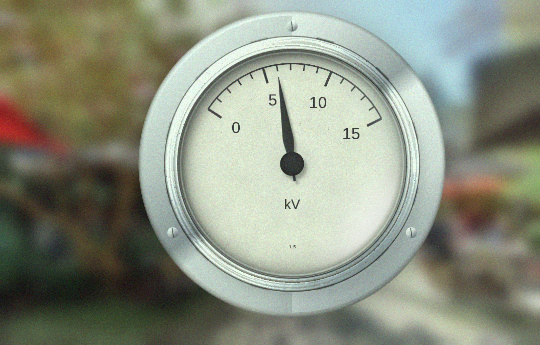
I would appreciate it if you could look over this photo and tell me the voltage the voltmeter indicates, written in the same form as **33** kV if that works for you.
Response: **6** kV
